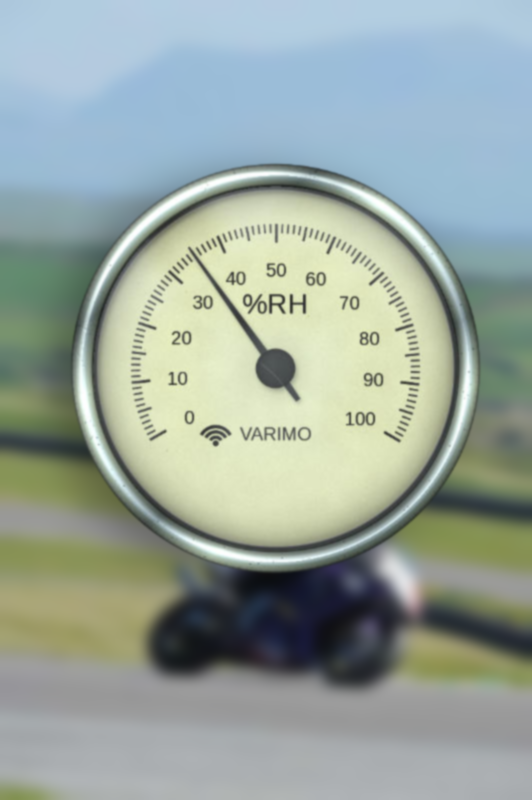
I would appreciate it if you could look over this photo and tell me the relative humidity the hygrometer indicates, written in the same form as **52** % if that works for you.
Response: **35** %
